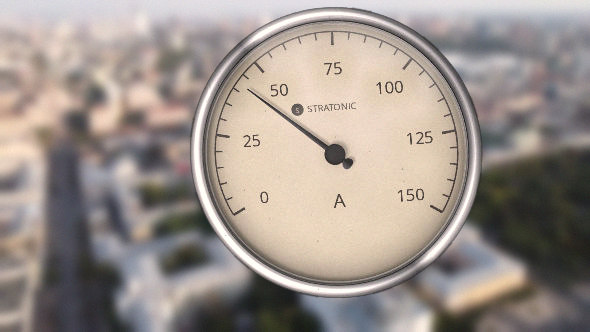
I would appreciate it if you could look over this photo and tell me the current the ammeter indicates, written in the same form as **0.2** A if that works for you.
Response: **42.5** A
